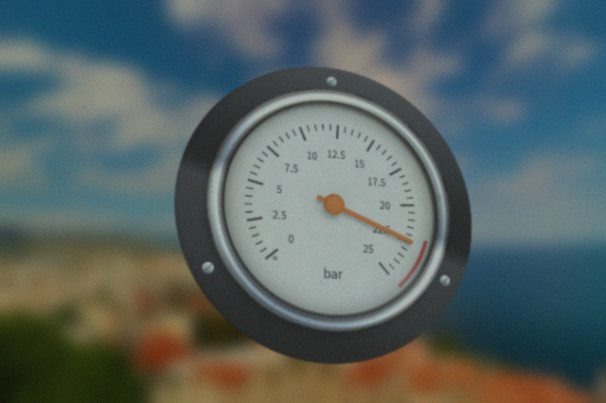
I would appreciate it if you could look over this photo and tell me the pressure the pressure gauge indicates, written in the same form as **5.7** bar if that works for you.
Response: **22.5** bar
